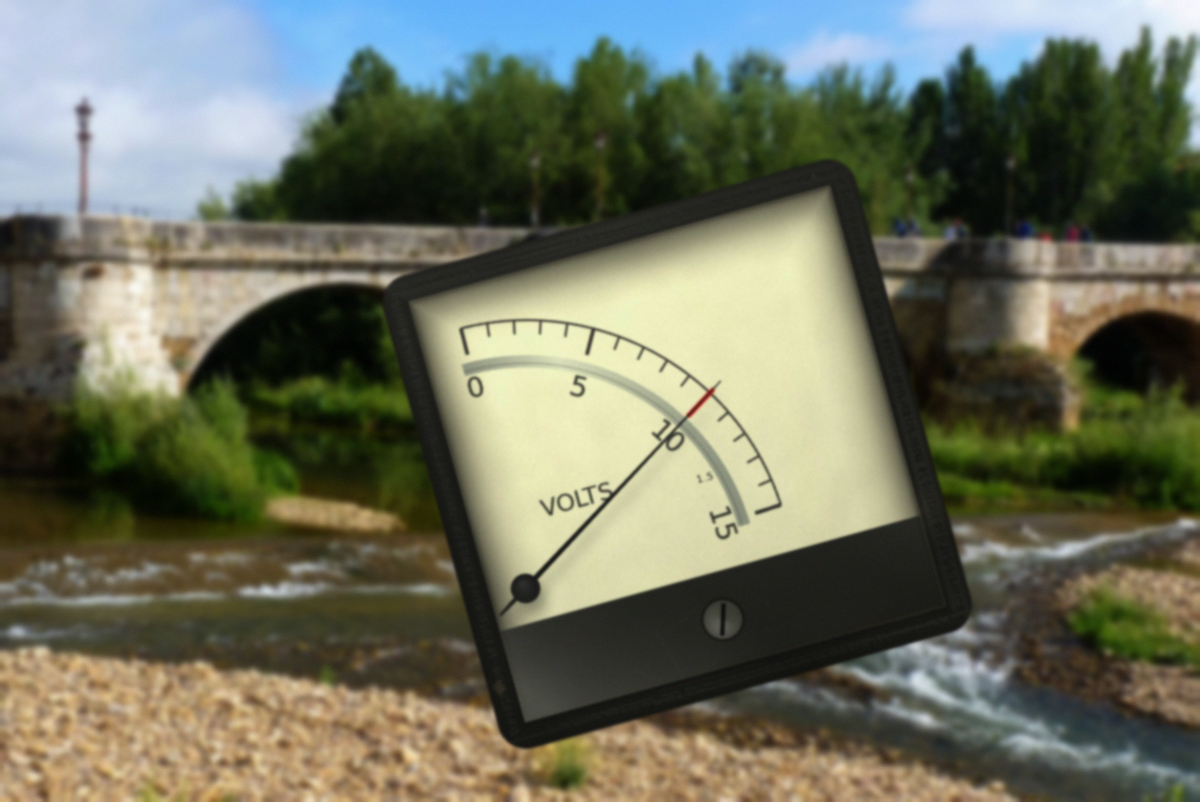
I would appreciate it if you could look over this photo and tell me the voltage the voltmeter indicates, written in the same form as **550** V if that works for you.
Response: **10** V
